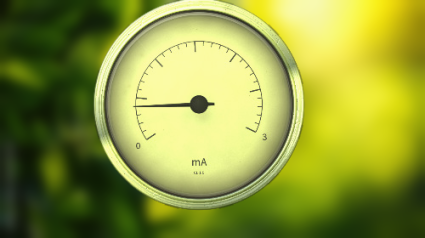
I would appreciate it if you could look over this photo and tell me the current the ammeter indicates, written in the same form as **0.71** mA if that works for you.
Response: **0.4** mA
